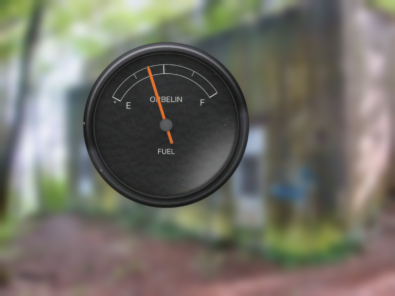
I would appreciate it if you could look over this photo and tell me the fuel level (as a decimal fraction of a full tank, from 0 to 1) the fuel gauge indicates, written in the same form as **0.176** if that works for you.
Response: **0.375**
